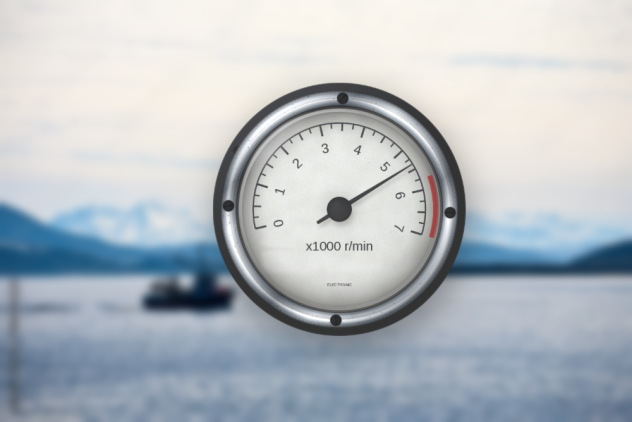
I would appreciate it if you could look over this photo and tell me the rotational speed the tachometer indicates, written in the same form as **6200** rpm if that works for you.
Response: **5375** rpm
